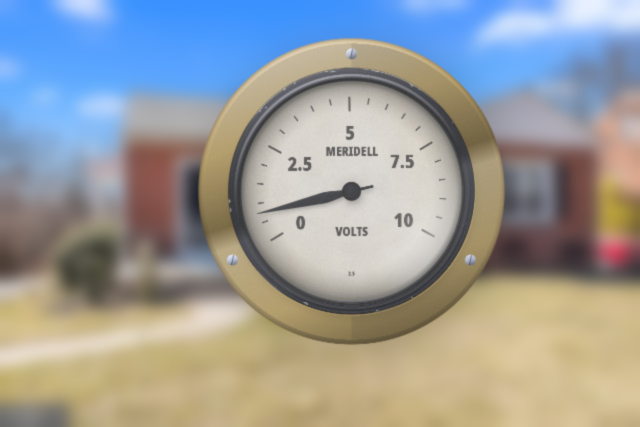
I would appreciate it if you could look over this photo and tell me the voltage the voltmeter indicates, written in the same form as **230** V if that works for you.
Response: **0.75** V
